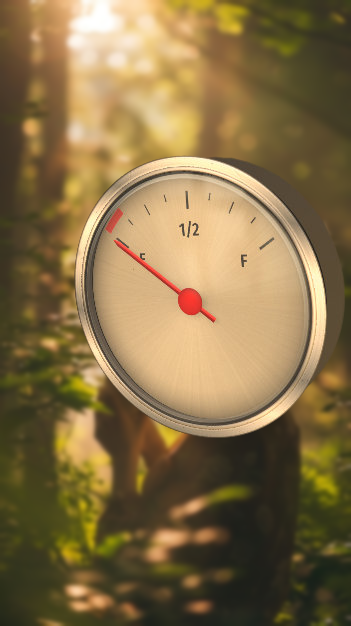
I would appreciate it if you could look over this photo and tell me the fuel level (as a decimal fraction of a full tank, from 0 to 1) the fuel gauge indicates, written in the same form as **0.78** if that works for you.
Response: **0**
